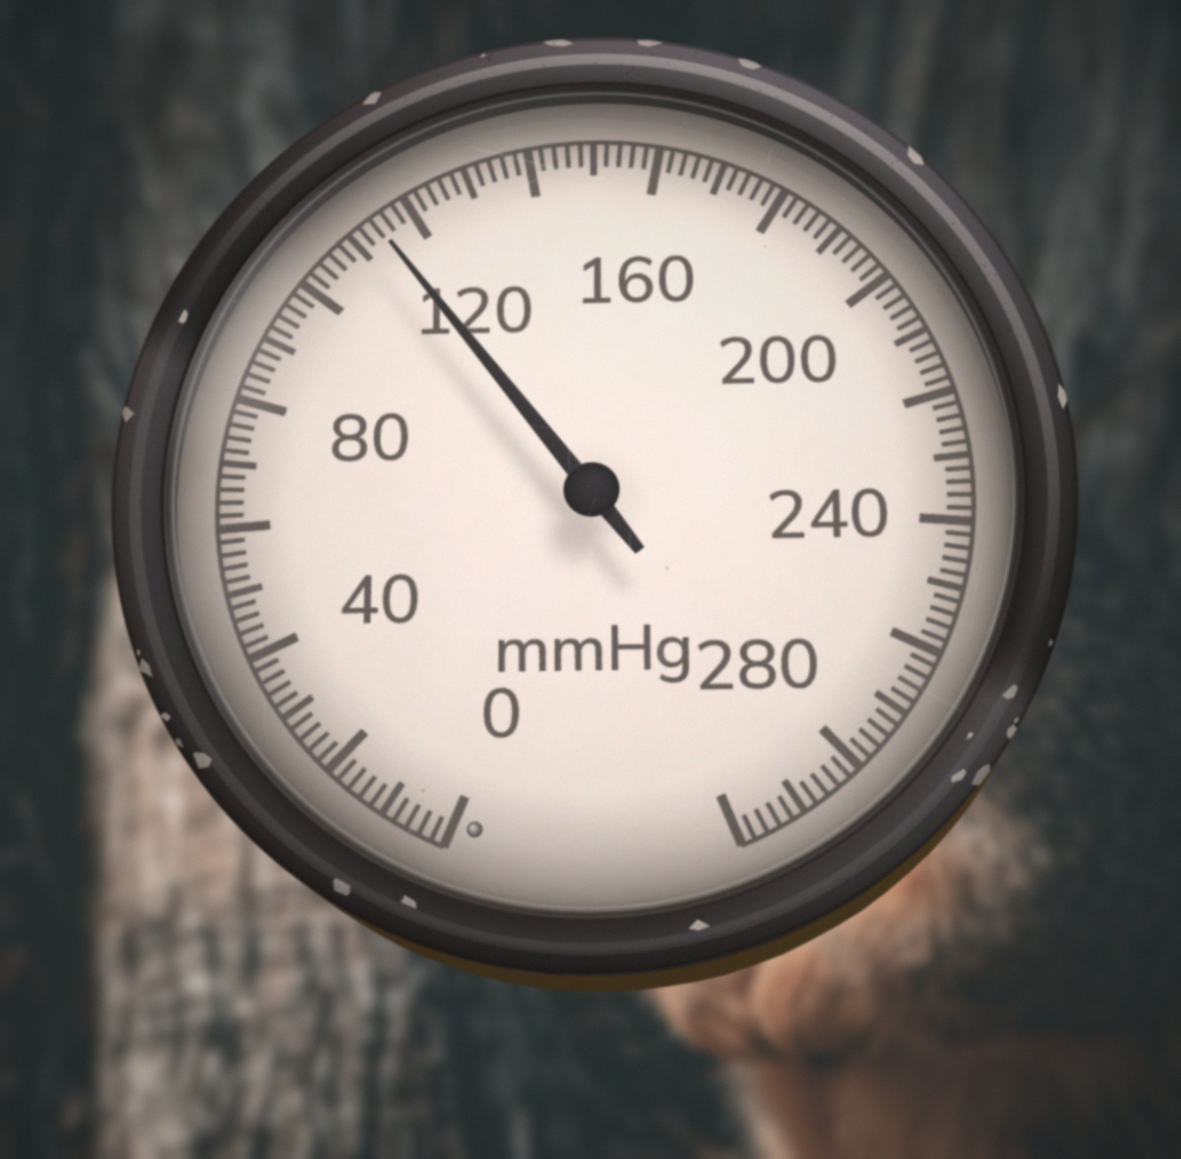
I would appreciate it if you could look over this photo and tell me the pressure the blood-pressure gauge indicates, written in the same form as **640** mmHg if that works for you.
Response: **114** mmHg
